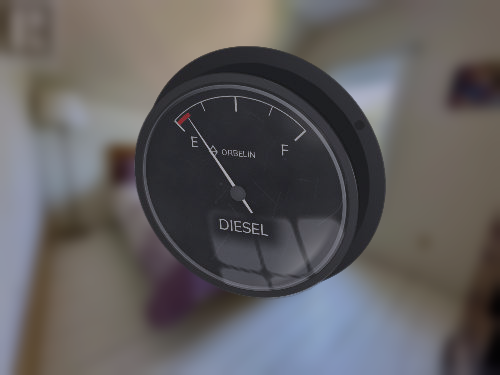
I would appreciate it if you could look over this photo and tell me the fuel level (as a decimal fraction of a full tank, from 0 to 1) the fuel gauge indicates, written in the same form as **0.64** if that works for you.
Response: **0.125**
